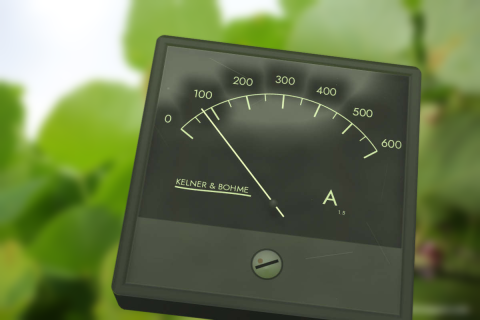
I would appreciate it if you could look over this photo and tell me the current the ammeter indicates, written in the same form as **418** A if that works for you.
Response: **75** A
